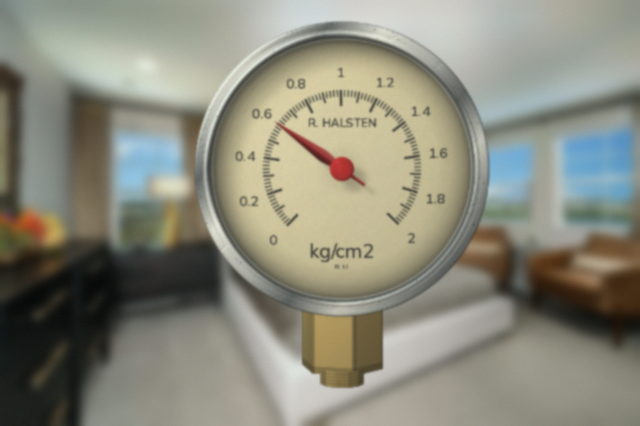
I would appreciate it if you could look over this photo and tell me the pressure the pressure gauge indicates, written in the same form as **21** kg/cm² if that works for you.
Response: **0.6** kg/cm²
